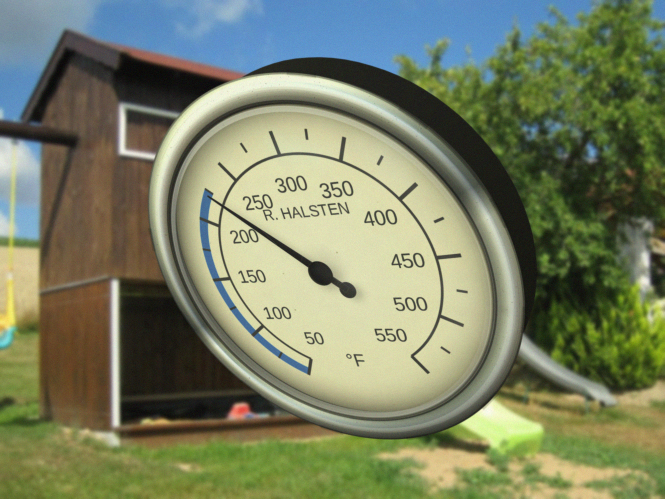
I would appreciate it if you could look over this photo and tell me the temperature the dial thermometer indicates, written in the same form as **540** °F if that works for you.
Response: **225** °F
